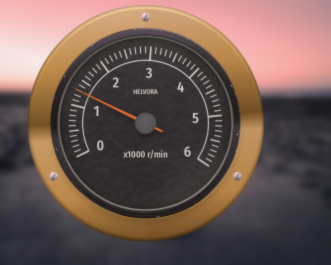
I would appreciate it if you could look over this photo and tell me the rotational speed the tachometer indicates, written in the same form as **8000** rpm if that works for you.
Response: **1300** rpm
